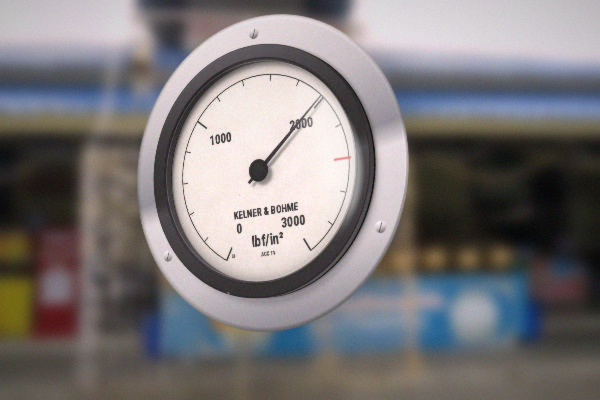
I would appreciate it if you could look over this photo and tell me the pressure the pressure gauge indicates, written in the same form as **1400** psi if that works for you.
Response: **2000** psi
